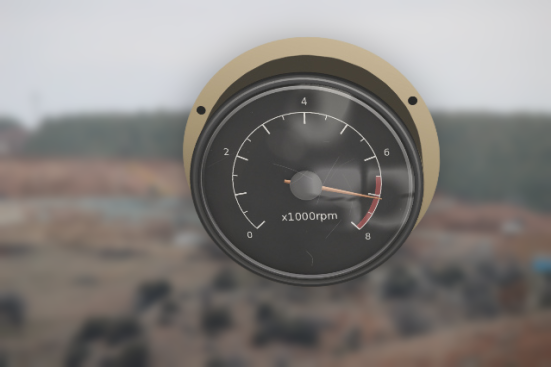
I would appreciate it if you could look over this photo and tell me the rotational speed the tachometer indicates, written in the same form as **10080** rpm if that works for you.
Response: **7000** rpm
